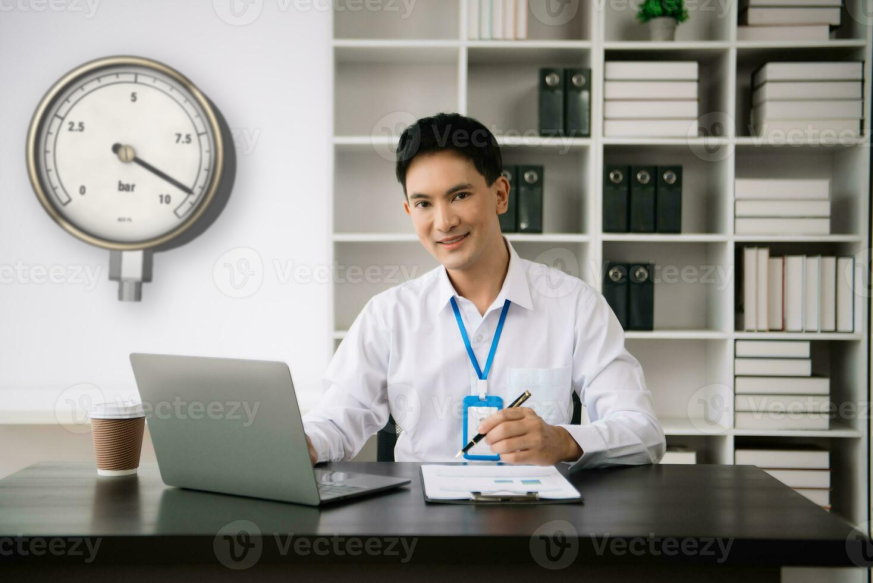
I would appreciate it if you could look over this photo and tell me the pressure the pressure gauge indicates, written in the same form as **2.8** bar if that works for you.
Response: **9.25** bar
